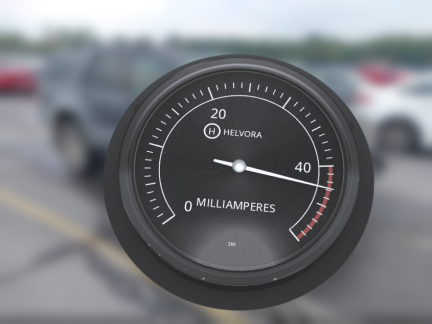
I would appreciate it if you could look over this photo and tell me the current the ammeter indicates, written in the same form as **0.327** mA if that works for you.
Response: **43** mA
